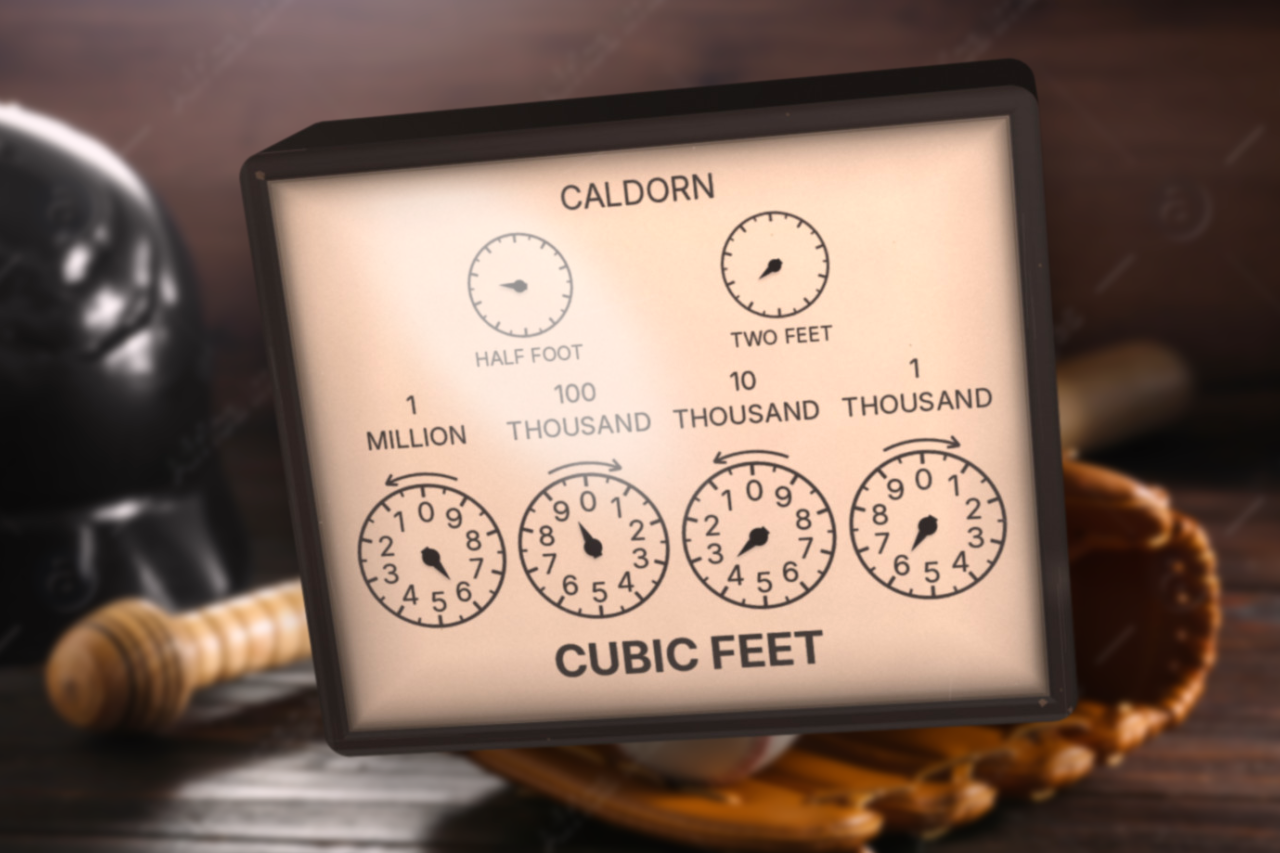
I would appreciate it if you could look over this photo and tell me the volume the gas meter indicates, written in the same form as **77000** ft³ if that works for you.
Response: **593600** ft³
